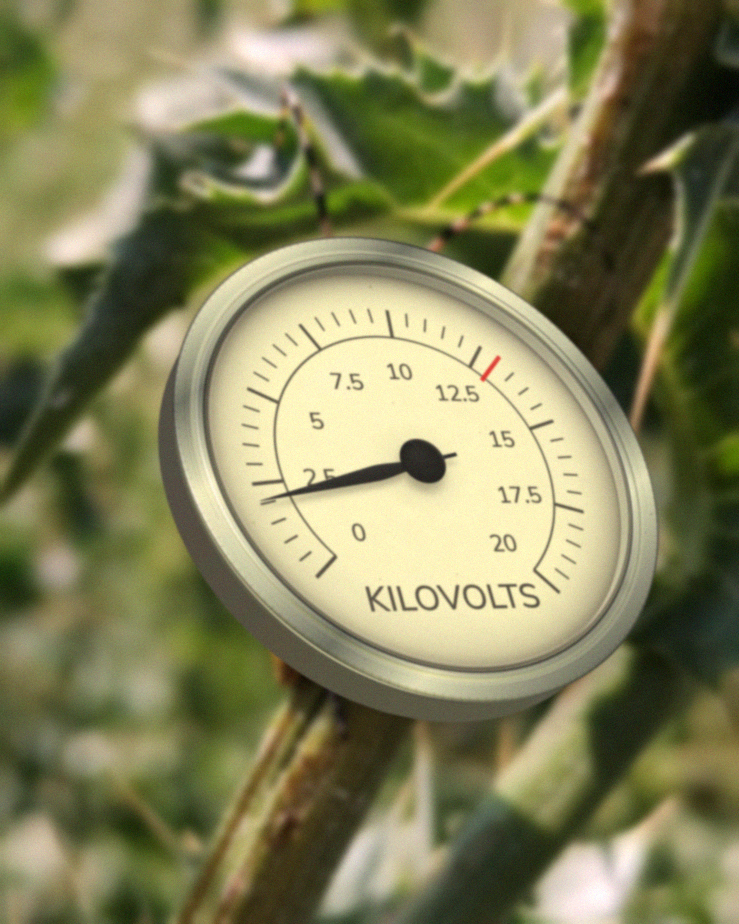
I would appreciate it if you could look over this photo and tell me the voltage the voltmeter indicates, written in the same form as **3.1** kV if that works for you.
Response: **2** kV
